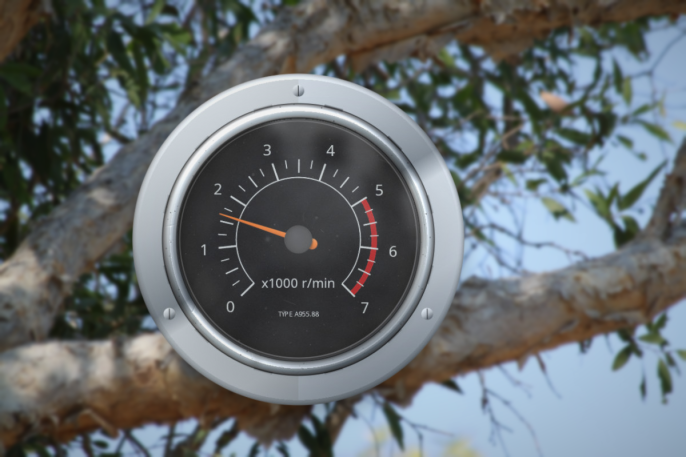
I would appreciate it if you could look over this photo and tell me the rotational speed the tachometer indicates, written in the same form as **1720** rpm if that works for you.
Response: **1625** rpm
